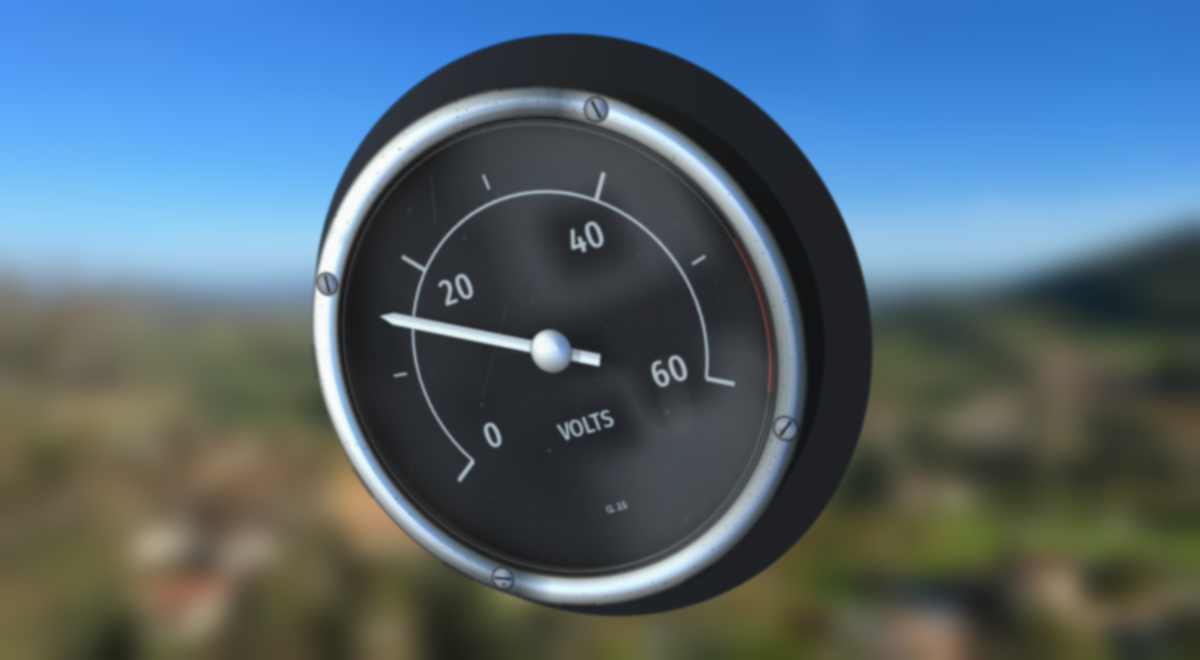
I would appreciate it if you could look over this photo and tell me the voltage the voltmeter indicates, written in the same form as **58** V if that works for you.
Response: **15** V
